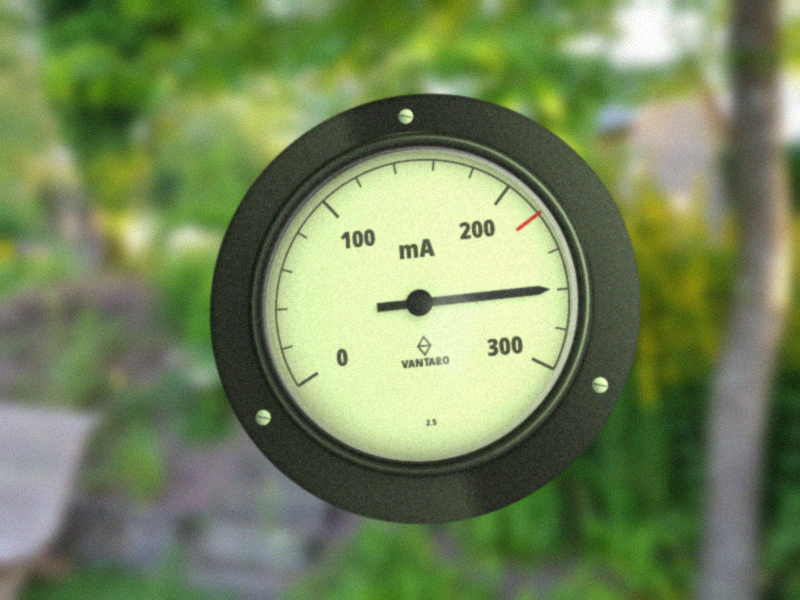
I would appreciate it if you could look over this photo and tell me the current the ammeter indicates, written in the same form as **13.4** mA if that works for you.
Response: **260** mA
